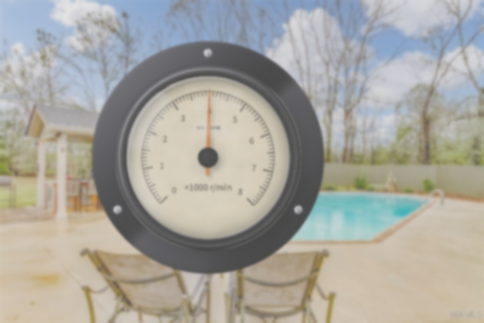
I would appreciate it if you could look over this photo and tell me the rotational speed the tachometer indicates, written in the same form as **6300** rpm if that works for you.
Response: **4000** rpm
